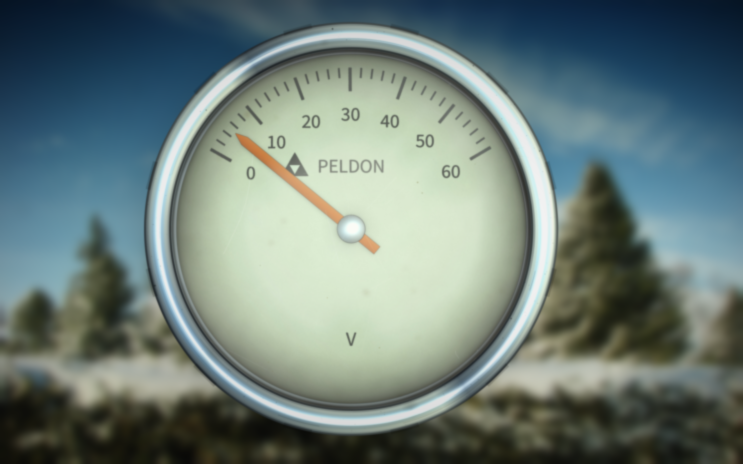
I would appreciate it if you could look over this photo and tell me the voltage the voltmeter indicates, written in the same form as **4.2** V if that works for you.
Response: **5** V
